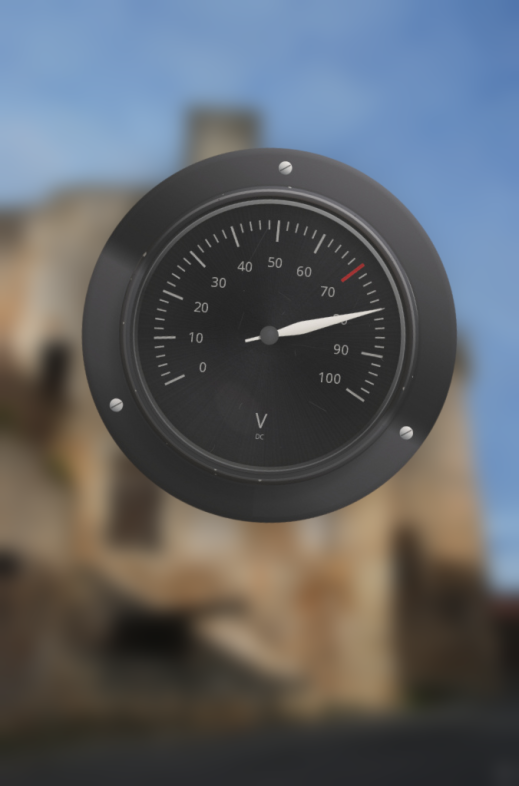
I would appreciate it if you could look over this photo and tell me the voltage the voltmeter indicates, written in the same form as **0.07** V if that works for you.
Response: **80** V
